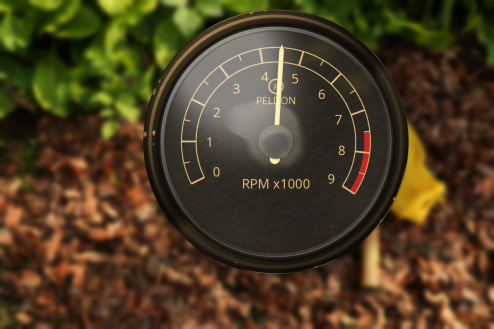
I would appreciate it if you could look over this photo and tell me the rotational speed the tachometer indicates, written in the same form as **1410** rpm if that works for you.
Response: **4500** rpm
